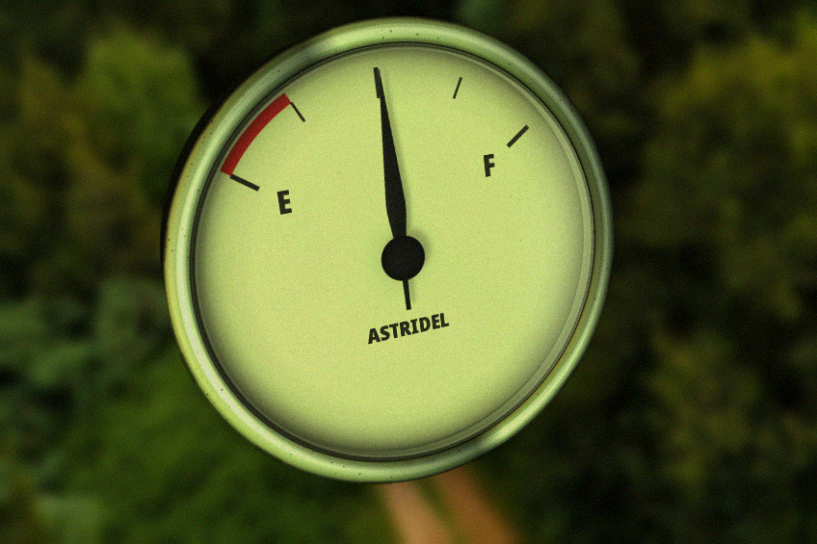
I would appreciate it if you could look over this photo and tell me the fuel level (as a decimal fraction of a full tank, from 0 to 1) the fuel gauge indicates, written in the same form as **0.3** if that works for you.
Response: **0.5**
